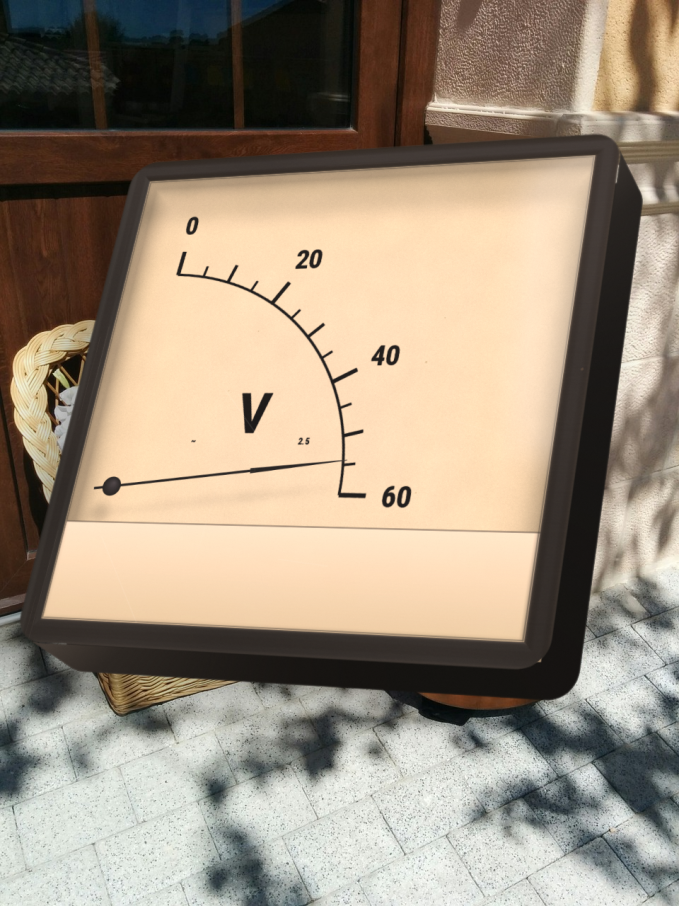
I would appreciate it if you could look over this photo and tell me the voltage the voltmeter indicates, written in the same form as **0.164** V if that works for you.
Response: **55** V
